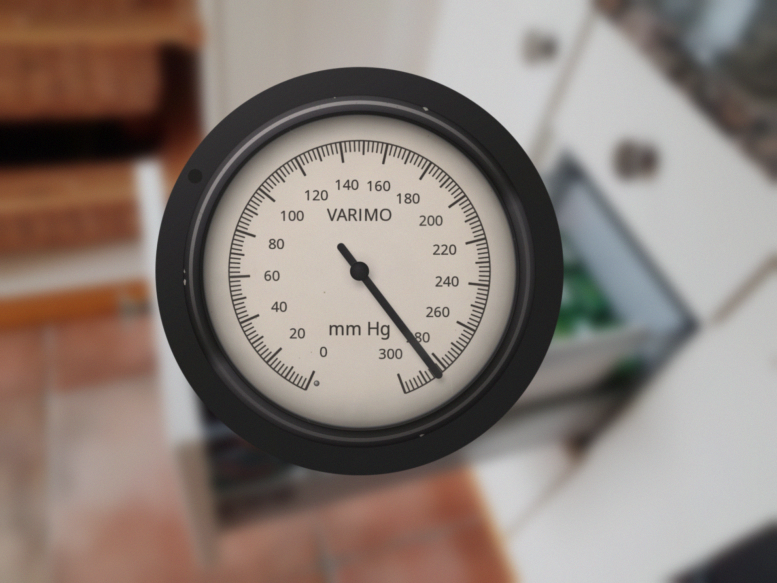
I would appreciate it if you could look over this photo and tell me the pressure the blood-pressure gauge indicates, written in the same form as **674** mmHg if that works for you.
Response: **284** mmHg
